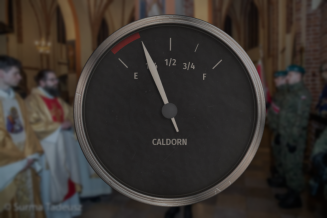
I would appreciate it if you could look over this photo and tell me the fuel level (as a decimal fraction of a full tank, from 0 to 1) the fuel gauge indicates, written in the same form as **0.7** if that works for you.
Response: **0.25**
